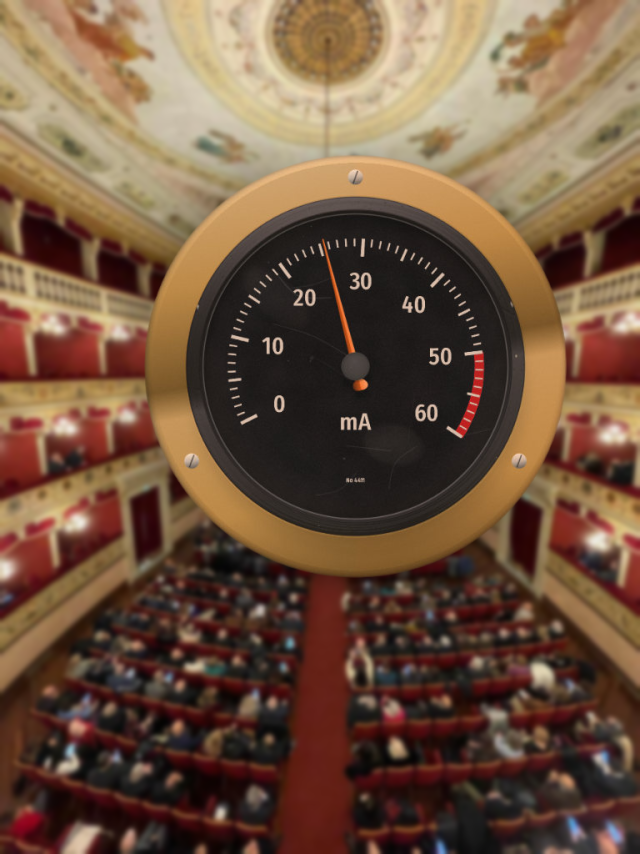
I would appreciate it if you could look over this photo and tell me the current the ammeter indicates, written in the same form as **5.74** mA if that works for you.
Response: **25.5** mA
